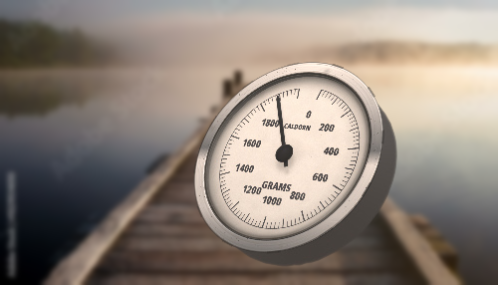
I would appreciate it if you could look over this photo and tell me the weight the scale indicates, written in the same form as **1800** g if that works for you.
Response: **1900** g
